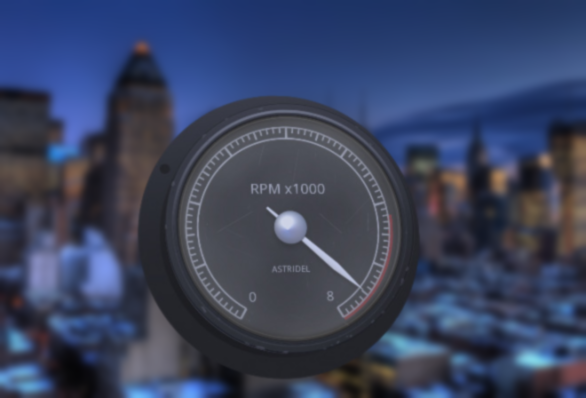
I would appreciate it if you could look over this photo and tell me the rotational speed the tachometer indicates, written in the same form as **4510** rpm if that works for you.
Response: **7500** rpm
